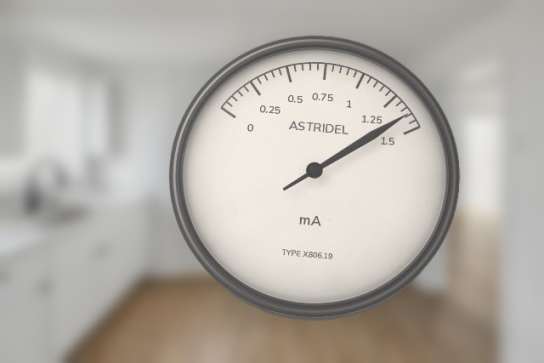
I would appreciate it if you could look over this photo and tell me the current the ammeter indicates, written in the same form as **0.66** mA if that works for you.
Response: **1.4** mA
